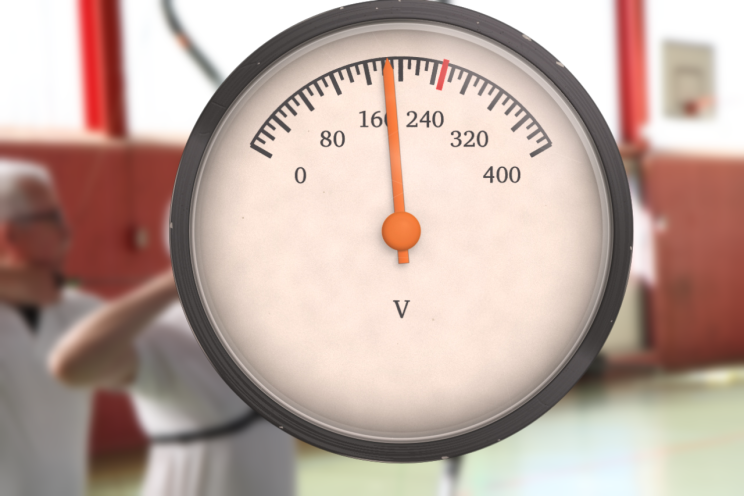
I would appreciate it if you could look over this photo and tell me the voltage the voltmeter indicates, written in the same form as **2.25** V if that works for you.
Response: **185** V
